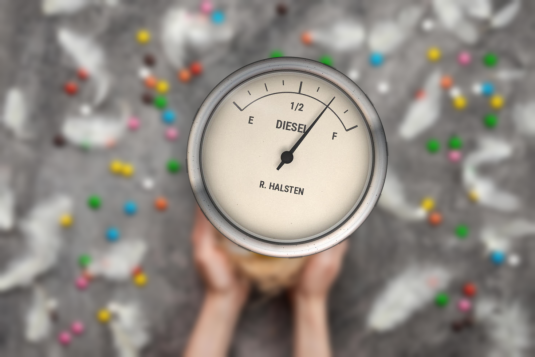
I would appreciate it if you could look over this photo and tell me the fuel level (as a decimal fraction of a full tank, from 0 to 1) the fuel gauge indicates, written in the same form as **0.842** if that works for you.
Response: **0.75**
